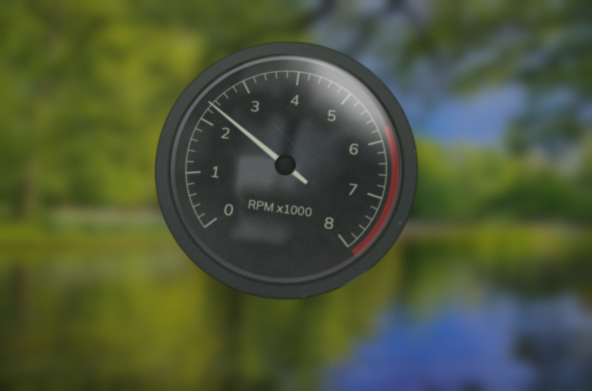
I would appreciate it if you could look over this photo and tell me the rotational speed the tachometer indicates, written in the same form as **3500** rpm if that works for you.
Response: **2300** rpm
